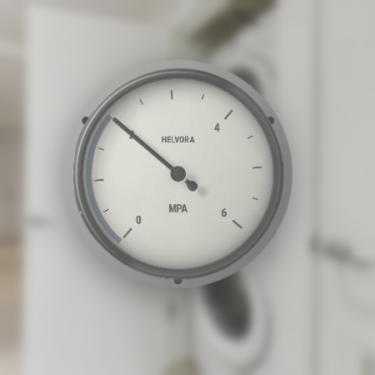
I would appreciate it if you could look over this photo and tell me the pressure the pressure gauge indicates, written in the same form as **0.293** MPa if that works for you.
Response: **2** MPa
